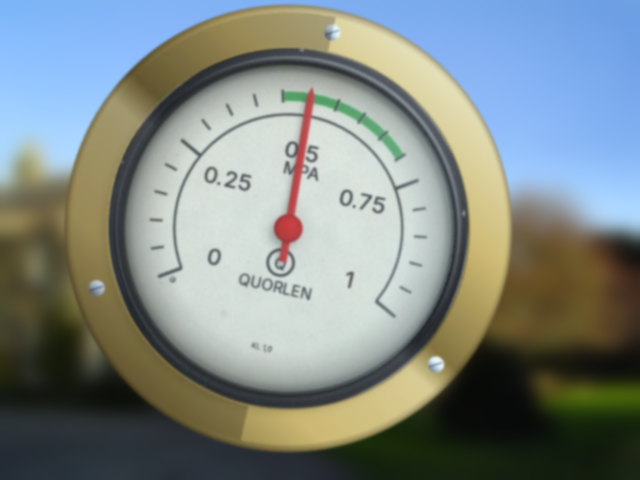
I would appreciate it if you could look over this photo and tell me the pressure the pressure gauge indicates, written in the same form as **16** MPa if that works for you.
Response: **0.5** MPa
